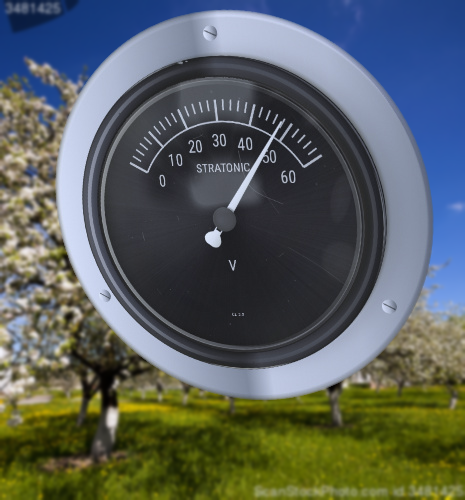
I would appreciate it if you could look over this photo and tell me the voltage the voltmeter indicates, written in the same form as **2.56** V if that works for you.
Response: **48** V
